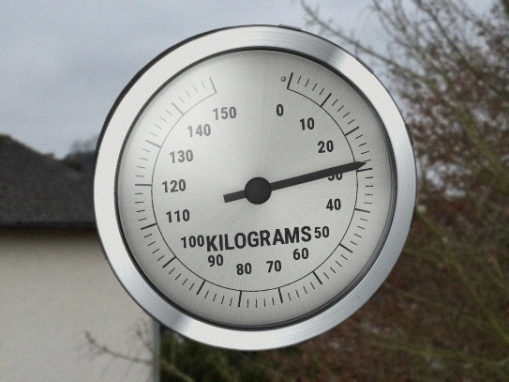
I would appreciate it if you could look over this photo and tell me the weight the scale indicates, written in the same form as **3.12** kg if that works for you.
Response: **28** kg
